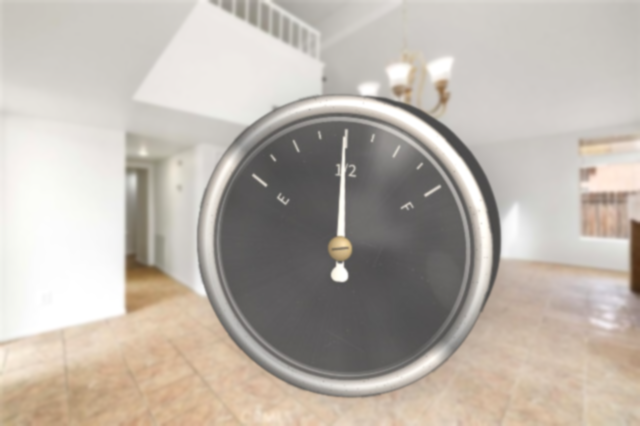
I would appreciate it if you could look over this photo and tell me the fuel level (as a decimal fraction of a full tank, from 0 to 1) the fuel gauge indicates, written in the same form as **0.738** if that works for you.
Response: **0.5**
